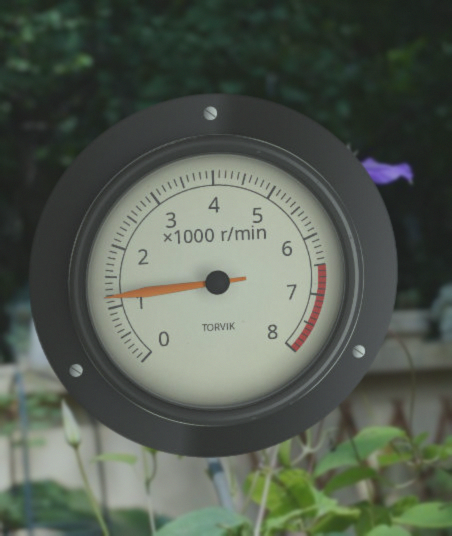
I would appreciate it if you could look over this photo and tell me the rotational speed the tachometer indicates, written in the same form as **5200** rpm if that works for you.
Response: **1200** rpm
